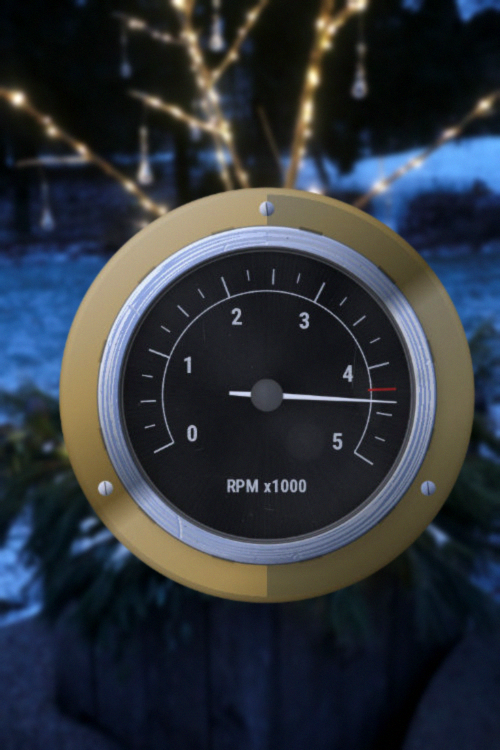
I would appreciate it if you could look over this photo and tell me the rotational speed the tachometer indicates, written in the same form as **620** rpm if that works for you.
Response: **4375** rpm
